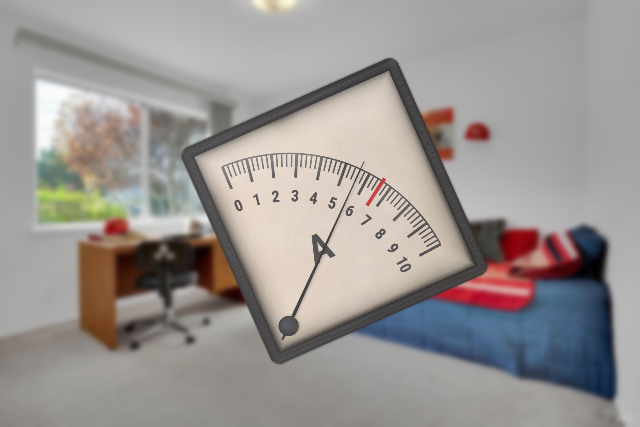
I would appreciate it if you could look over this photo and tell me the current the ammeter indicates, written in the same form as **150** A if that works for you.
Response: **5.6** A
